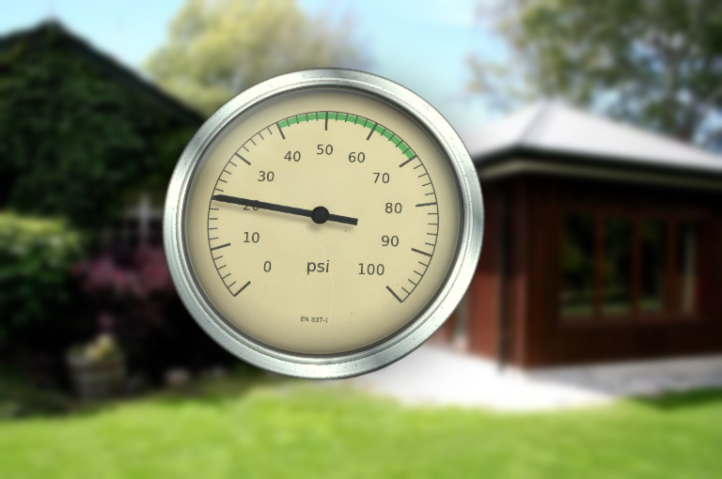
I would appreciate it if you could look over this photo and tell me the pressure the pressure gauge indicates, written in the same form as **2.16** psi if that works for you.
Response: **20** psi
